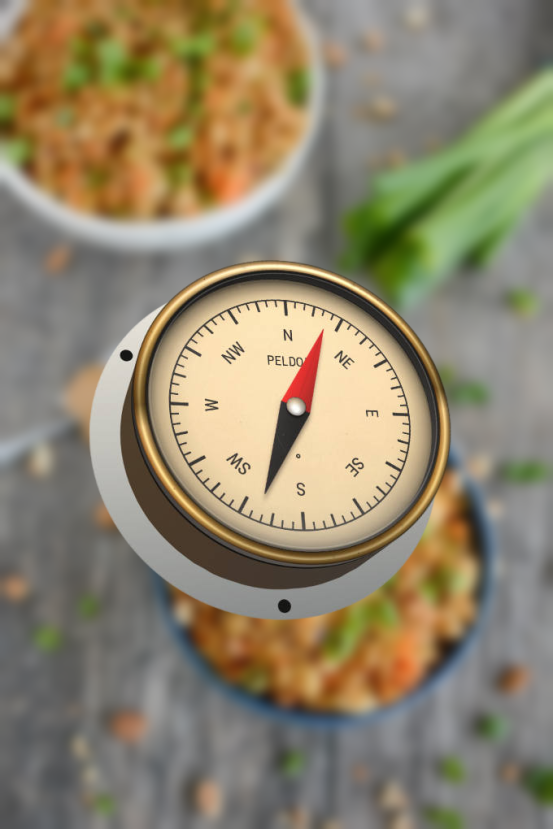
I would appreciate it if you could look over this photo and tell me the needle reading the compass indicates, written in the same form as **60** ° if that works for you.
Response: **22.5** °
